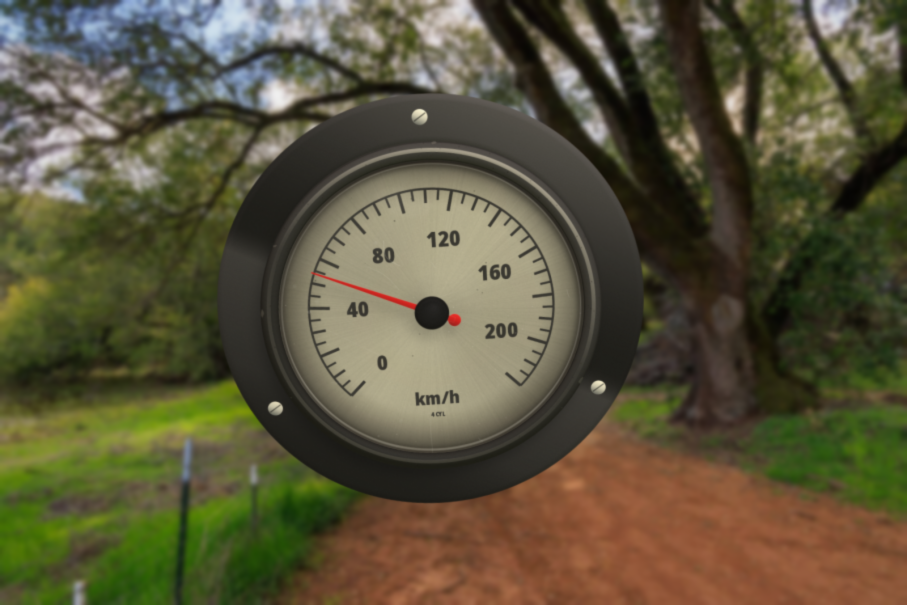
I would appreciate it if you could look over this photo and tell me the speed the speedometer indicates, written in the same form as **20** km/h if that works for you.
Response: **55** km/h
